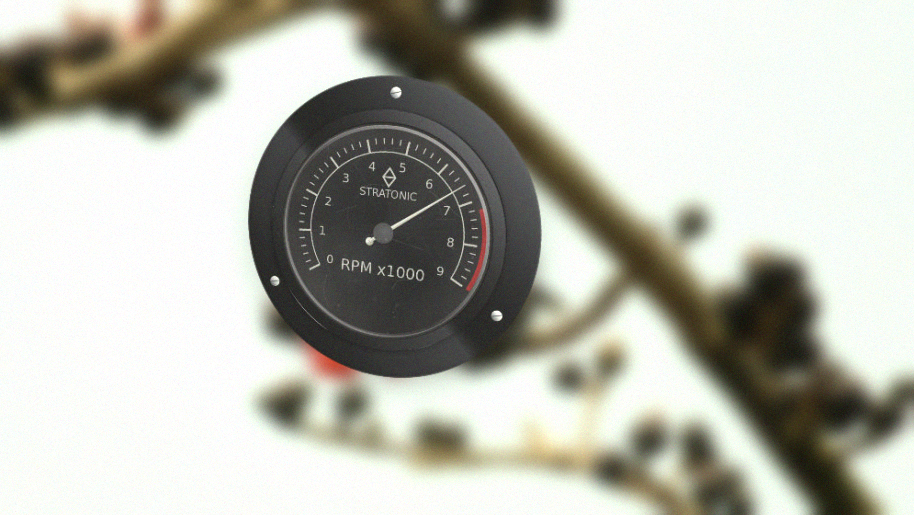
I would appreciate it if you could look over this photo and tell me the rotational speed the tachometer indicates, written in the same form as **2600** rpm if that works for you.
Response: **6600** rpm
